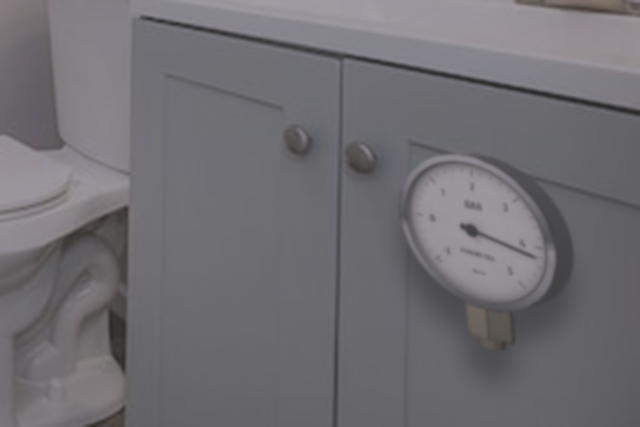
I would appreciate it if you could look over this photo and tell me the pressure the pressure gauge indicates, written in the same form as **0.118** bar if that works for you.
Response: **4.2** bar
